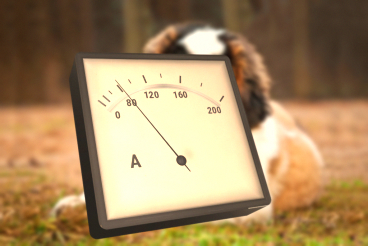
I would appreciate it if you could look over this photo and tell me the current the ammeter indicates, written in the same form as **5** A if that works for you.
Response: **80** A
